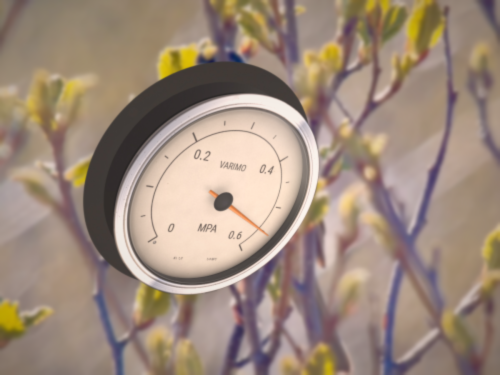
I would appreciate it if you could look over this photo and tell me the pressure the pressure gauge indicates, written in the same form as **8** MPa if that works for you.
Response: **0.55** MPa
